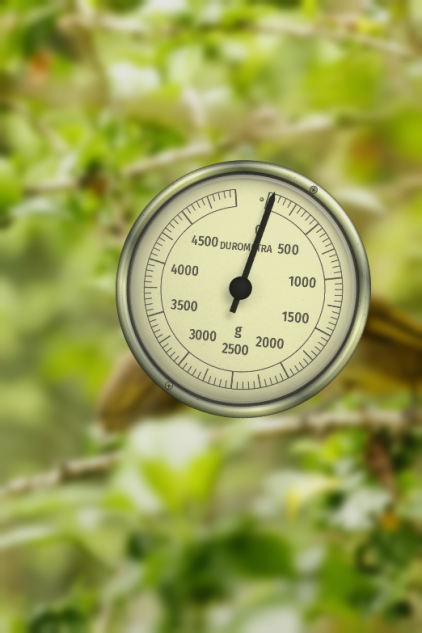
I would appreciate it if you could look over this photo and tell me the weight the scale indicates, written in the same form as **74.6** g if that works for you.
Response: **50** g
